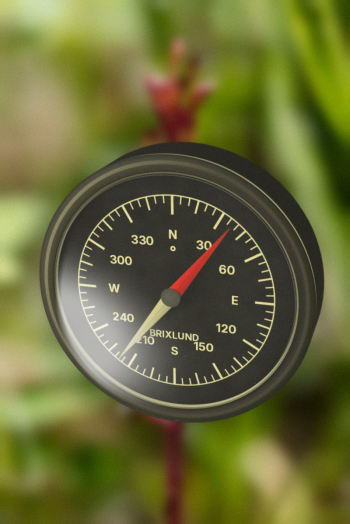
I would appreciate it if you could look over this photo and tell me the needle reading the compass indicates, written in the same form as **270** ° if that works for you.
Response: **37.5** °
